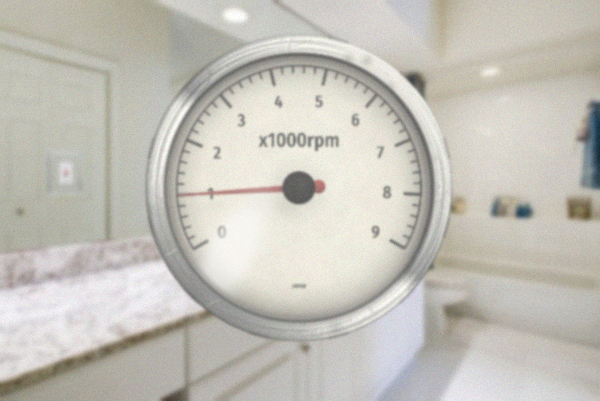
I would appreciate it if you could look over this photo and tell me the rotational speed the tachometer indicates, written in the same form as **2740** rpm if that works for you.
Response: **1000** rpm
